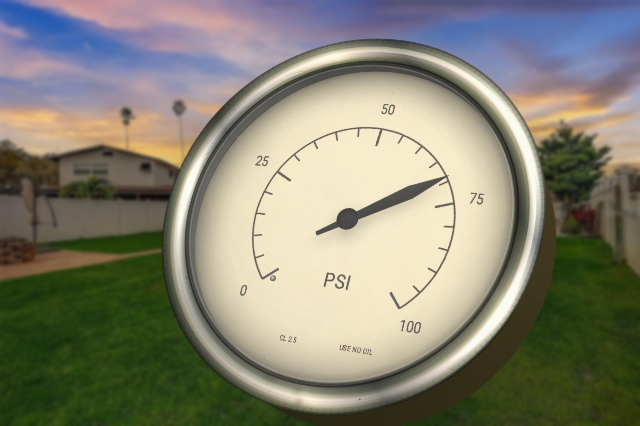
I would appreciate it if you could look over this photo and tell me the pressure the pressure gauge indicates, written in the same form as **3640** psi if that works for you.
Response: **70** psi
